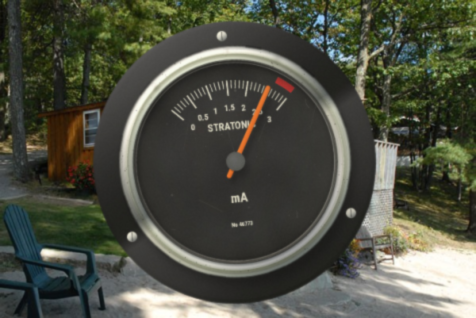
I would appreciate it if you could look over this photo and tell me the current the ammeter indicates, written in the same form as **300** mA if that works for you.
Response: **2.5** mA
